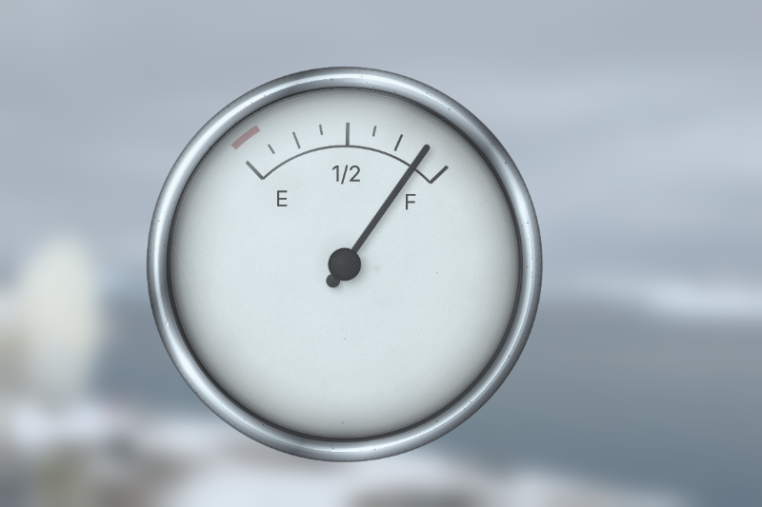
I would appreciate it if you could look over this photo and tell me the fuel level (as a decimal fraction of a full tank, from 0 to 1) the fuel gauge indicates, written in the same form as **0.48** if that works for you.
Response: **0.875**
